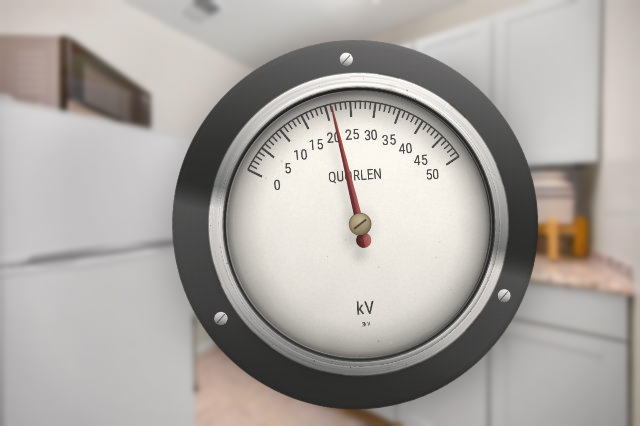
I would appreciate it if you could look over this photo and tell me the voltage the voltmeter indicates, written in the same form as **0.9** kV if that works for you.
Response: **21** kV
